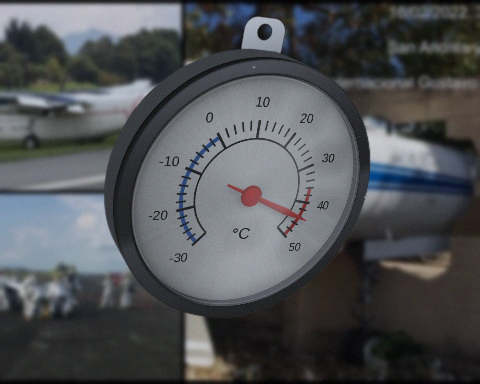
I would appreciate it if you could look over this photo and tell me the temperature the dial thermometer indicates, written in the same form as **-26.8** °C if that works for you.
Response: **44** °C
